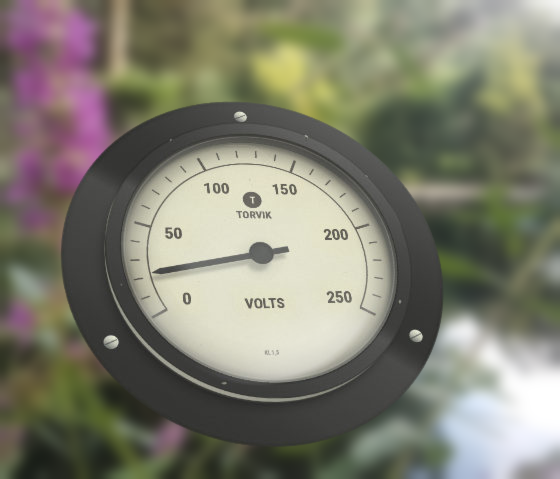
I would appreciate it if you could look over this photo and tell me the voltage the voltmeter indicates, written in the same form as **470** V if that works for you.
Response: **20** V
